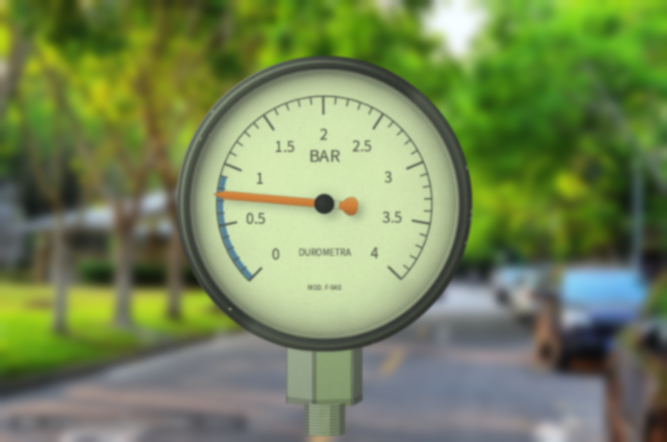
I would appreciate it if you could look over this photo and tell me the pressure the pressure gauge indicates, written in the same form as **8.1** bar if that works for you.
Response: **0.75** bar
